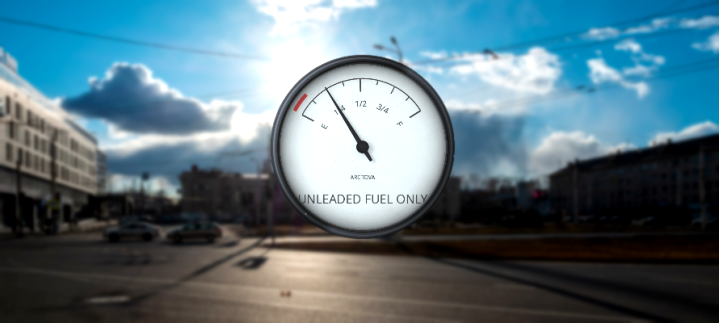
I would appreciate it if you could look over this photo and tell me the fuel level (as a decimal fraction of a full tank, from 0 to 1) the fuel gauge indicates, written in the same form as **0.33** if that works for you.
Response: **0.25**
